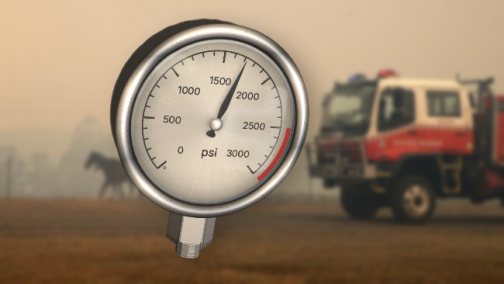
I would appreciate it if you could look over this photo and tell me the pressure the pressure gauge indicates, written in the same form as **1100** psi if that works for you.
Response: **1700** psi
